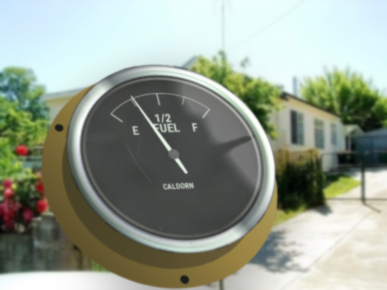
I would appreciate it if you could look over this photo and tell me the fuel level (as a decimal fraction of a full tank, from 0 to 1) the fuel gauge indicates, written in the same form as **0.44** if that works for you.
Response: **0.25**
